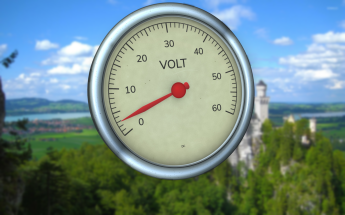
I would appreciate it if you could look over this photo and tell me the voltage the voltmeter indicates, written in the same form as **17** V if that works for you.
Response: **3** V
